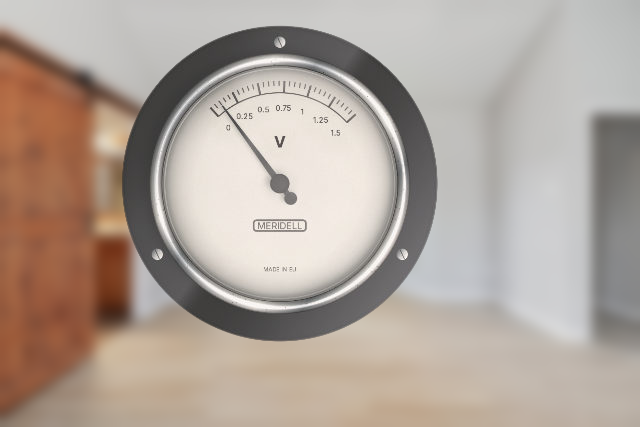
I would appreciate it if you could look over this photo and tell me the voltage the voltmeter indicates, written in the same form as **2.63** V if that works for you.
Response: **0.1** V
